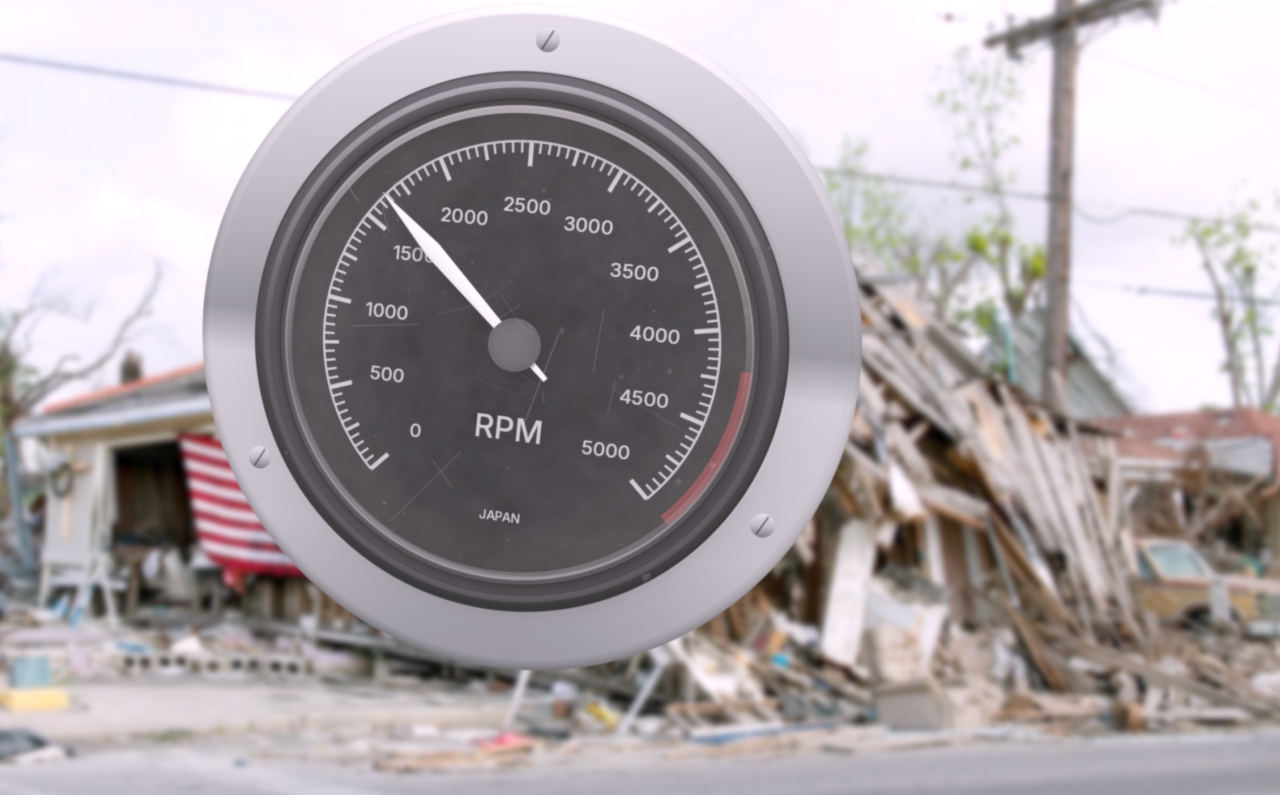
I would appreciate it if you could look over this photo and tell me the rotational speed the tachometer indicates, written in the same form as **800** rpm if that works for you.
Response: **1650** rpm
